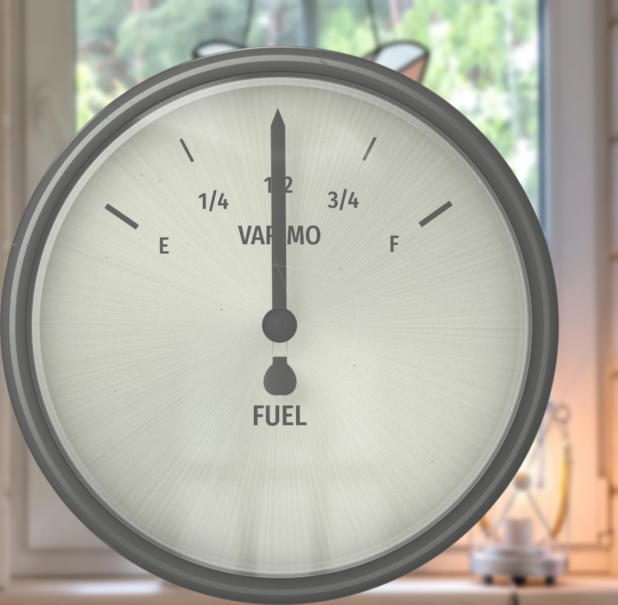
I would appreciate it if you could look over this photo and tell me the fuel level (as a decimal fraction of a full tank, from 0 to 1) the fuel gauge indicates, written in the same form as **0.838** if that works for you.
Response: **0.5**
